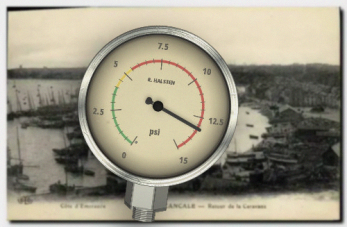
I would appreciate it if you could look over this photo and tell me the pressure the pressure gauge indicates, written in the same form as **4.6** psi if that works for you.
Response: **13.25** psi
